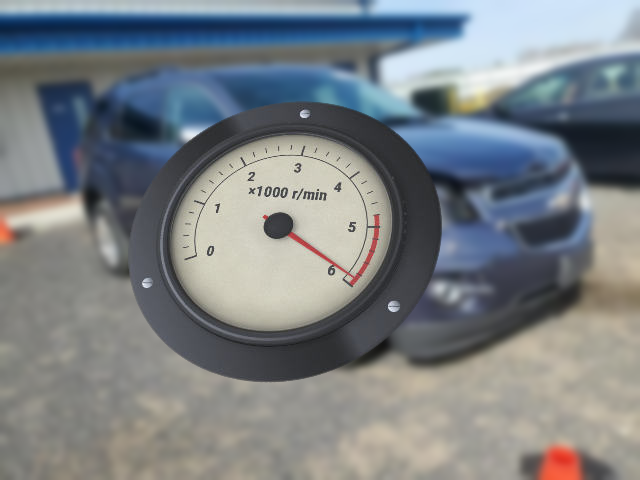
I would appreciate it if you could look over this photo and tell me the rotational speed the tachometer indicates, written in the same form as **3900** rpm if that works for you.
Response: **5900** rpm
